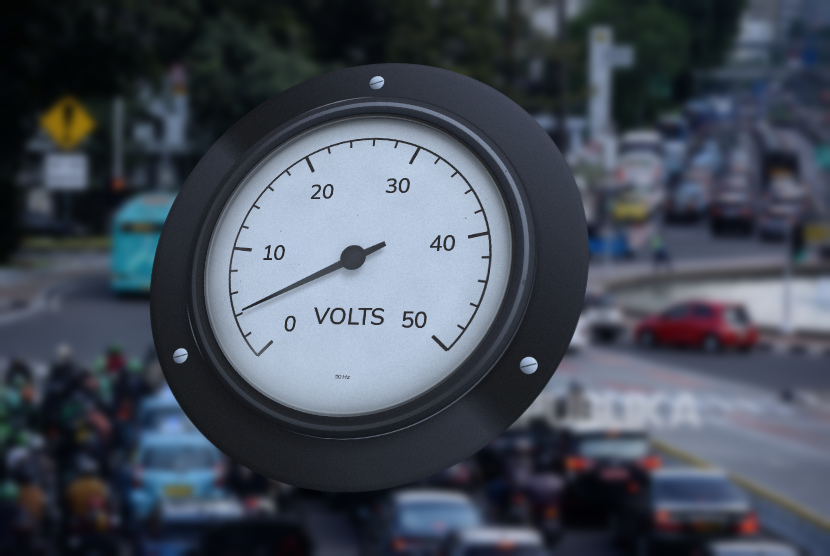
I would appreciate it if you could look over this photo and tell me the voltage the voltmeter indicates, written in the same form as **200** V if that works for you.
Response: **4** V
